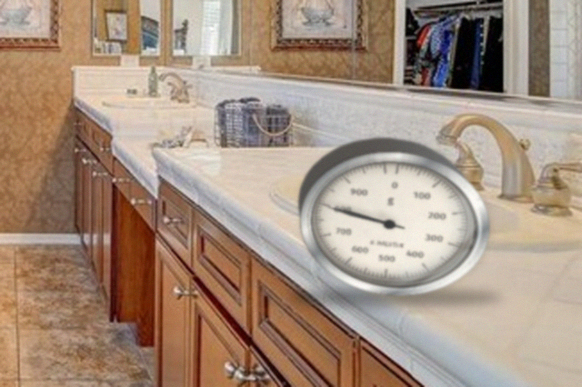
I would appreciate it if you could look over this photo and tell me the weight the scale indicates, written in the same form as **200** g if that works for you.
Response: **800** g
